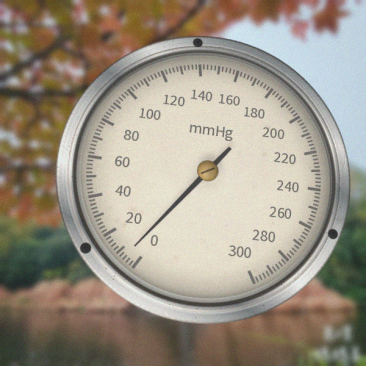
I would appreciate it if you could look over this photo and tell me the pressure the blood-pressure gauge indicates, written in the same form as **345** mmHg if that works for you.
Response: **6** mmHg
